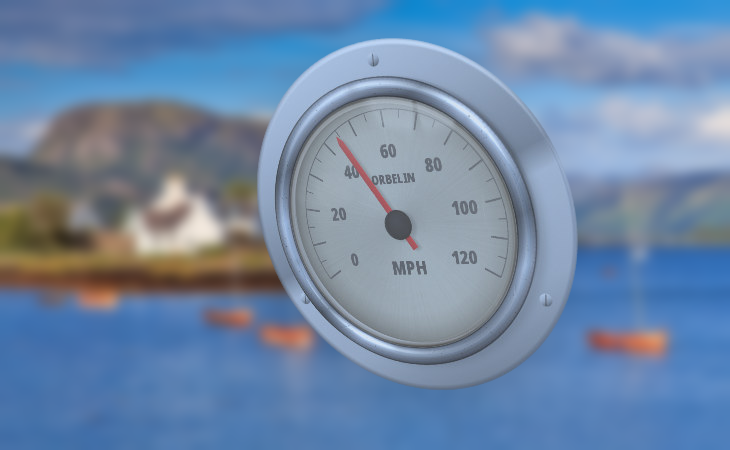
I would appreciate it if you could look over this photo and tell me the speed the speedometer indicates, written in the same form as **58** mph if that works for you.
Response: **45** mph
